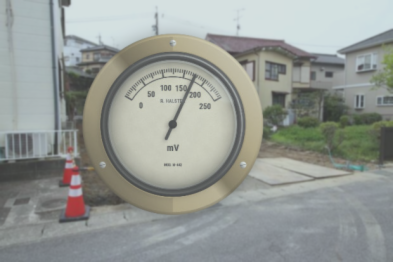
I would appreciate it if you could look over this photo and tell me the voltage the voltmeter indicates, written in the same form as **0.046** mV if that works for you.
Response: **175** mV
